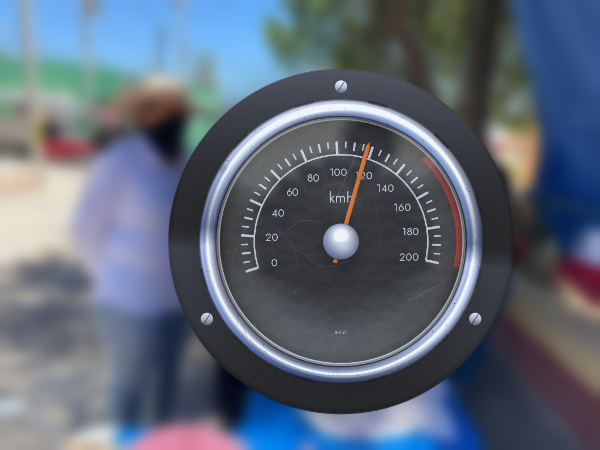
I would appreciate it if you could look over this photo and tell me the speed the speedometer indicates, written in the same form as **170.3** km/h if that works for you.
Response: **117.5** km/h
